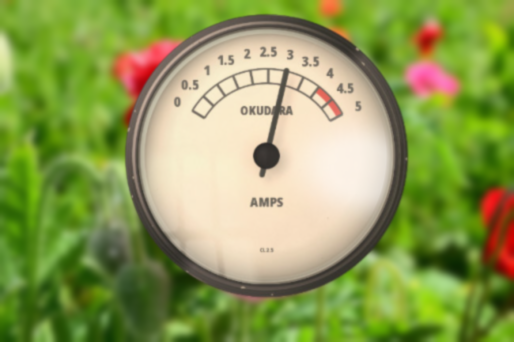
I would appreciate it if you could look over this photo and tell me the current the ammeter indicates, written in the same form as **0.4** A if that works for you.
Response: **3** A
